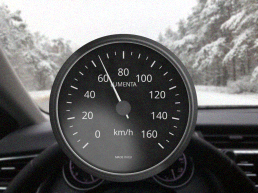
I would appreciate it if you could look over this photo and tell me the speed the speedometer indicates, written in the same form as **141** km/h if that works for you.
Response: **65** km/h
